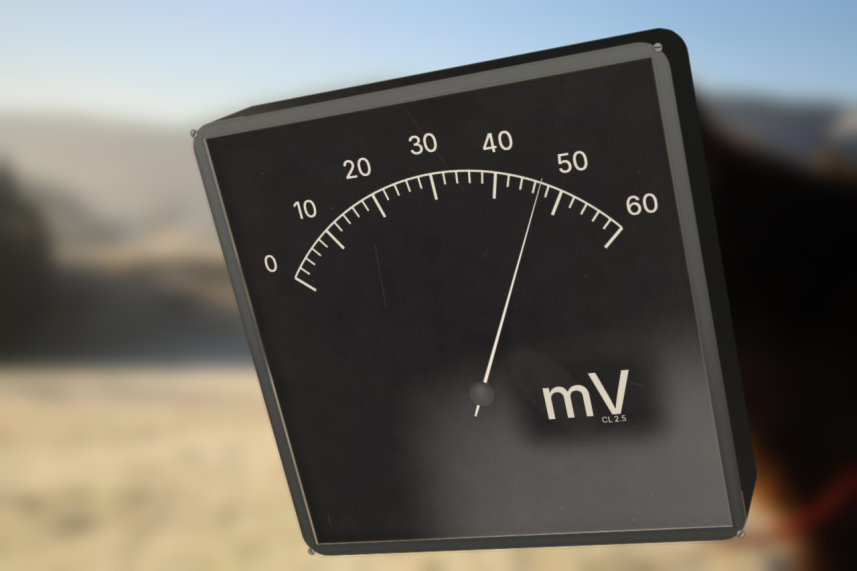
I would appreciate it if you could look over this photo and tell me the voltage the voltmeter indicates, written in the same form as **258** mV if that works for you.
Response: **47** mV
